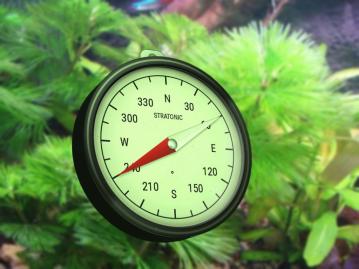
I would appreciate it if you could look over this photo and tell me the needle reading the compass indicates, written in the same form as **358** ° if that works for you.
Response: **240** °
